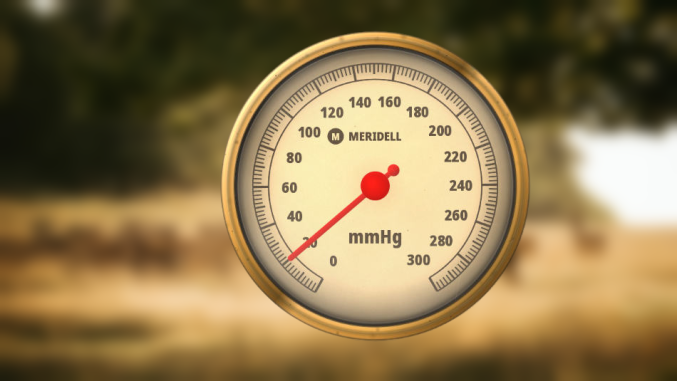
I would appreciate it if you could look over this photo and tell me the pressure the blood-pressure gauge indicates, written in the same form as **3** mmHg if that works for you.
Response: **20** mmHg
